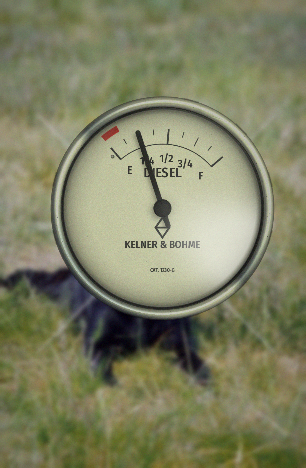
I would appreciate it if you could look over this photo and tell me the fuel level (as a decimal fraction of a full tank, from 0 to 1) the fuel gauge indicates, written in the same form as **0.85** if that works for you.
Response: **0.25**
